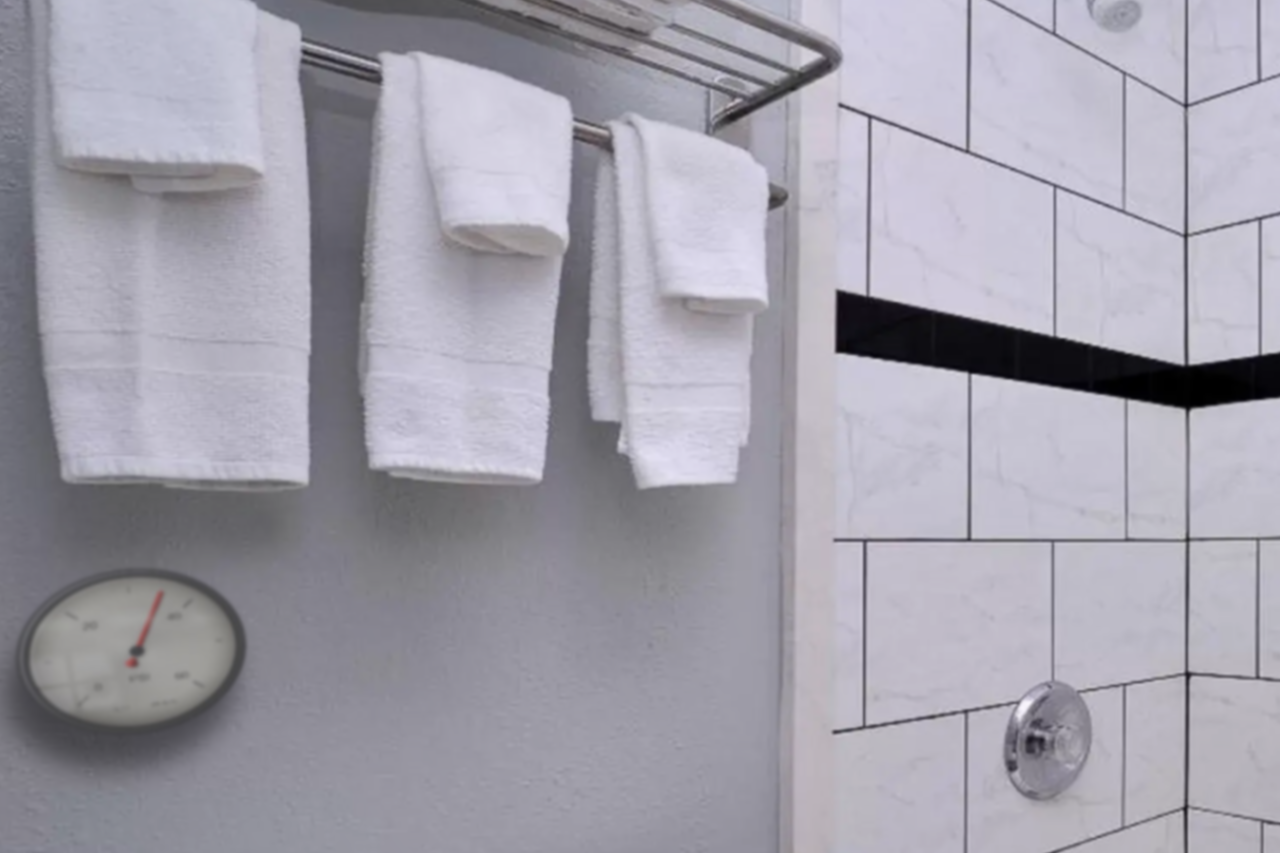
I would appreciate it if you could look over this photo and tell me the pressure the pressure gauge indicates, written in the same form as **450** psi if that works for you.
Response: **35** psi
